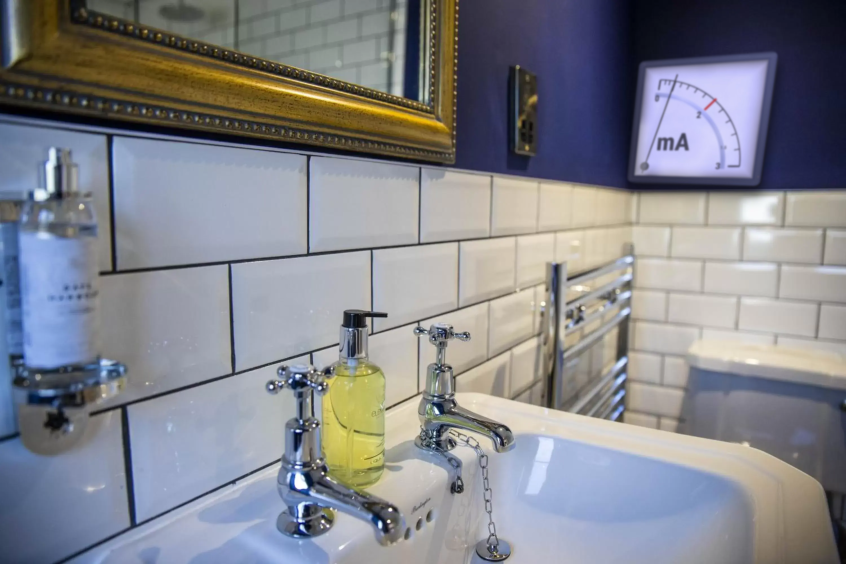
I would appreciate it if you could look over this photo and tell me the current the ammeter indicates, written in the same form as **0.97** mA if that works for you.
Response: **1** mA
